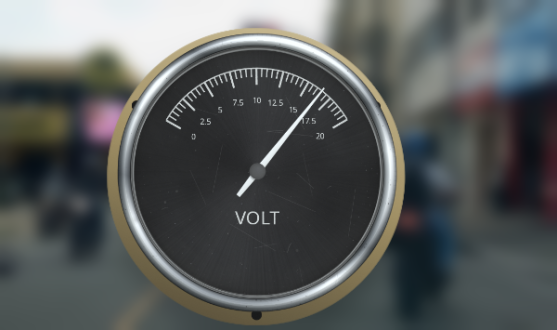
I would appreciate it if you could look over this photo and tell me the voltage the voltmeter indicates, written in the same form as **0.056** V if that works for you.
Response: **16.5** V
